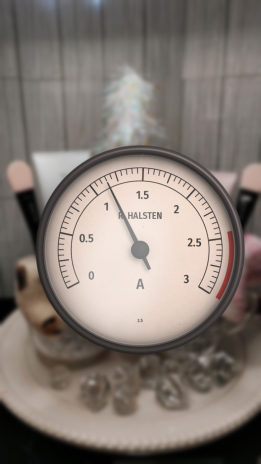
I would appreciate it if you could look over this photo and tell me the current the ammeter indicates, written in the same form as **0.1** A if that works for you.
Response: **1.15** A
